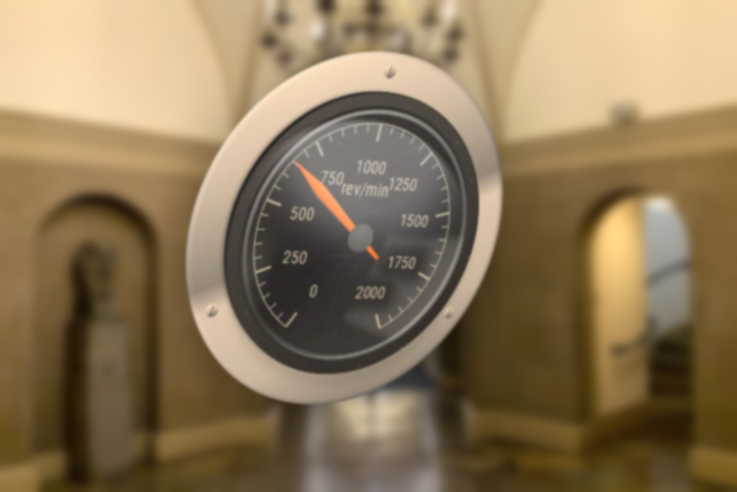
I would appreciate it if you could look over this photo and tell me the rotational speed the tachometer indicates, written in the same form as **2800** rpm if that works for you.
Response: **650** rpm
